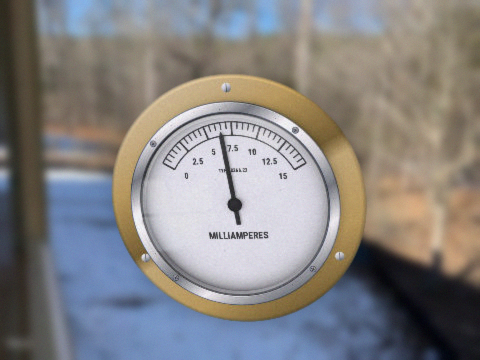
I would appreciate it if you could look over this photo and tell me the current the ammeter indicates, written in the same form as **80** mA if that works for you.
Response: **6.5** mA
